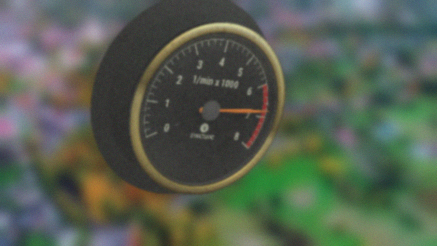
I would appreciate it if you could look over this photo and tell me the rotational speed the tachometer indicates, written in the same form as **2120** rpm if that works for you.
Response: **6800** rpm
